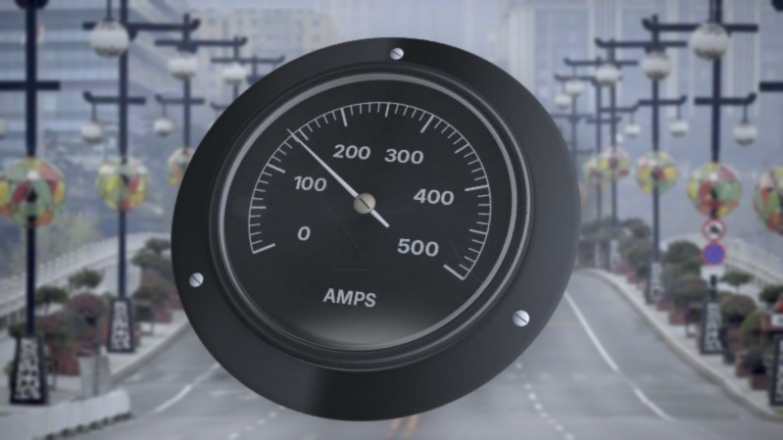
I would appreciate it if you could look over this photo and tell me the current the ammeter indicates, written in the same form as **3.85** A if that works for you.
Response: **140** A
